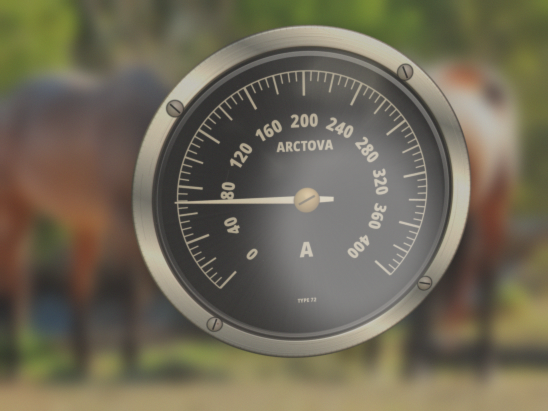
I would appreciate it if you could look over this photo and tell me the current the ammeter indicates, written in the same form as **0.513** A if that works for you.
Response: **70** A
